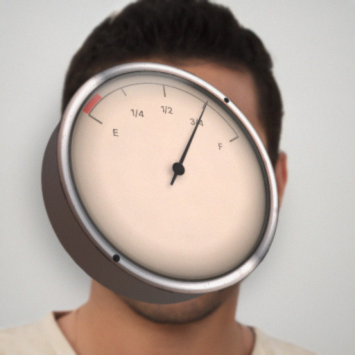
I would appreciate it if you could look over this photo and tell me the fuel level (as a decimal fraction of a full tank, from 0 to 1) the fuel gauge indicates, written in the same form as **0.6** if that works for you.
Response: **0.75**
